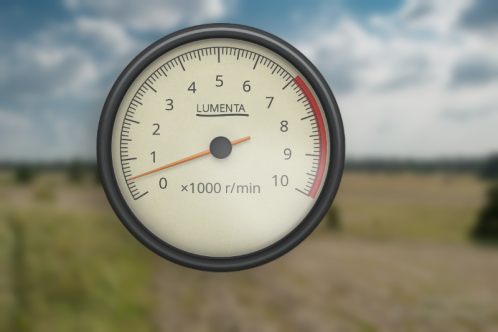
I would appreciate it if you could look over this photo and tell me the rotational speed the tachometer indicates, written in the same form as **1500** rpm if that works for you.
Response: **500** rpm
